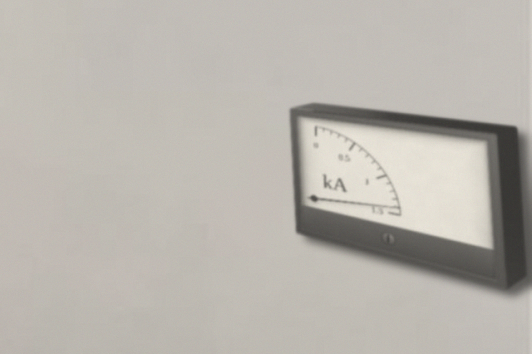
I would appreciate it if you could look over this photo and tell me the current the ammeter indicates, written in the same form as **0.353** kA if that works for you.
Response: **1.4** kA
